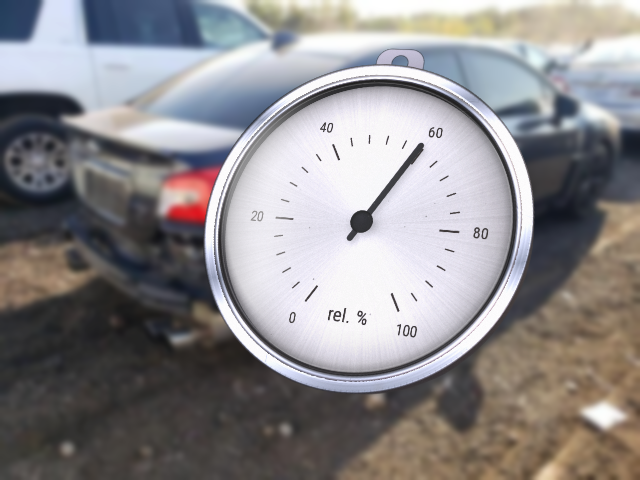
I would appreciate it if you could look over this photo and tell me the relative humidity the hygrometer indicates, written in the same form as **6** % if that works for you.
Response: **60** %
